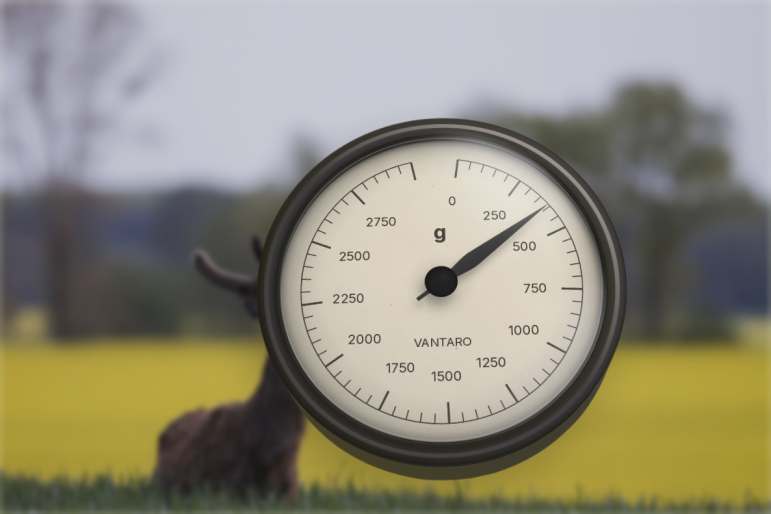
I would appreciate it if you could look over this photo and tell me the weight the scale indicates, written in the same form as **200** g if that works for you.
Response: **400** g
